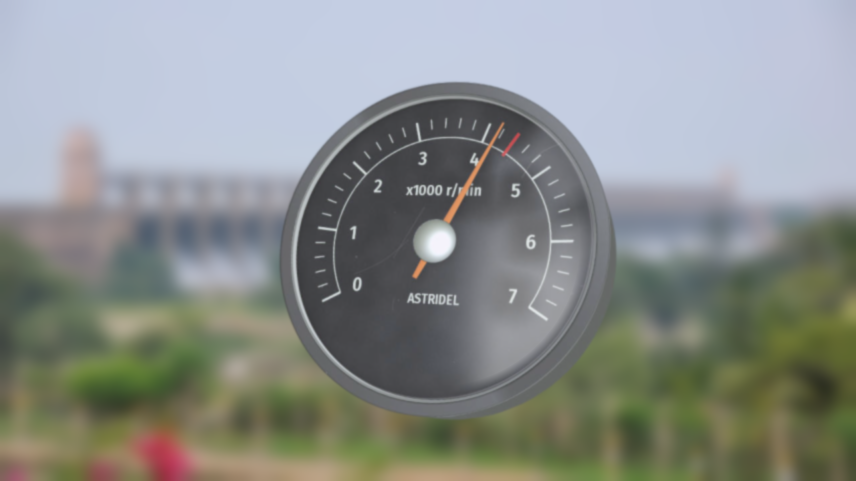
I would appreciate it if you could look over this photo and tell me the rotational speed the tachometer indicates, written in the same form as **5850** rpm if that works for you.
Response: **4200** rpm
